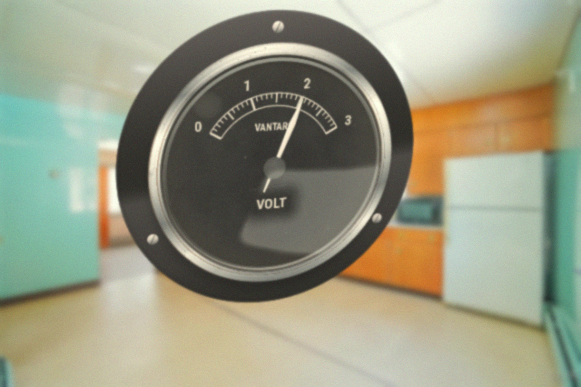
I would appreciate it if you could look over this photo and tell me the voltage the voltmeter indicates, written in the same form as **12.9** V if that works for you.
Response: **2** V
